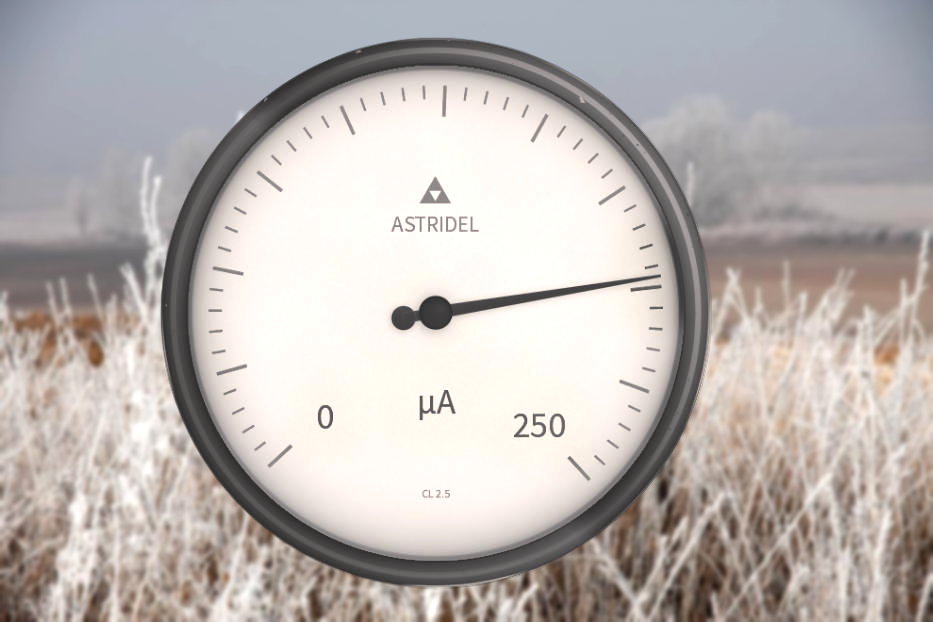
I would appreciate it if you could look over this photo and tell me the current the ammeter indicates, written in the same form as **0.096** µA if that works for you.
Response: **197.5** µA
